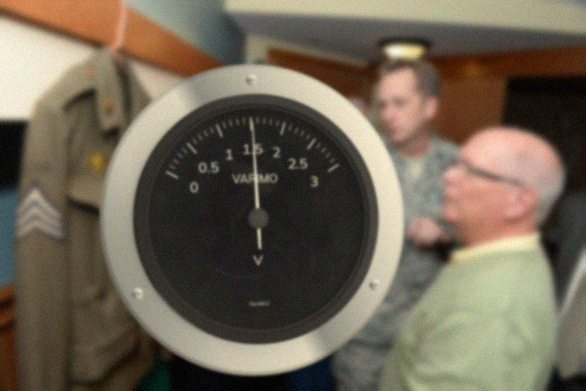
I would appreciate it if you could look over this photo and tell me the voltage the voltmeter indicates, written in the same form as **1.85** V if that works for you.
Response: **1.5** V
